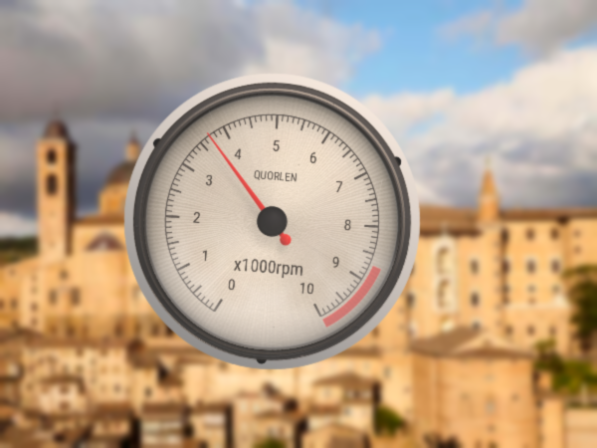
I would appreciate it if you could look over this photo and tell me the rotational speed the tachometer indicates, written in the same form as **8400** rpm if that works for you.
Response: **3700** rpm
